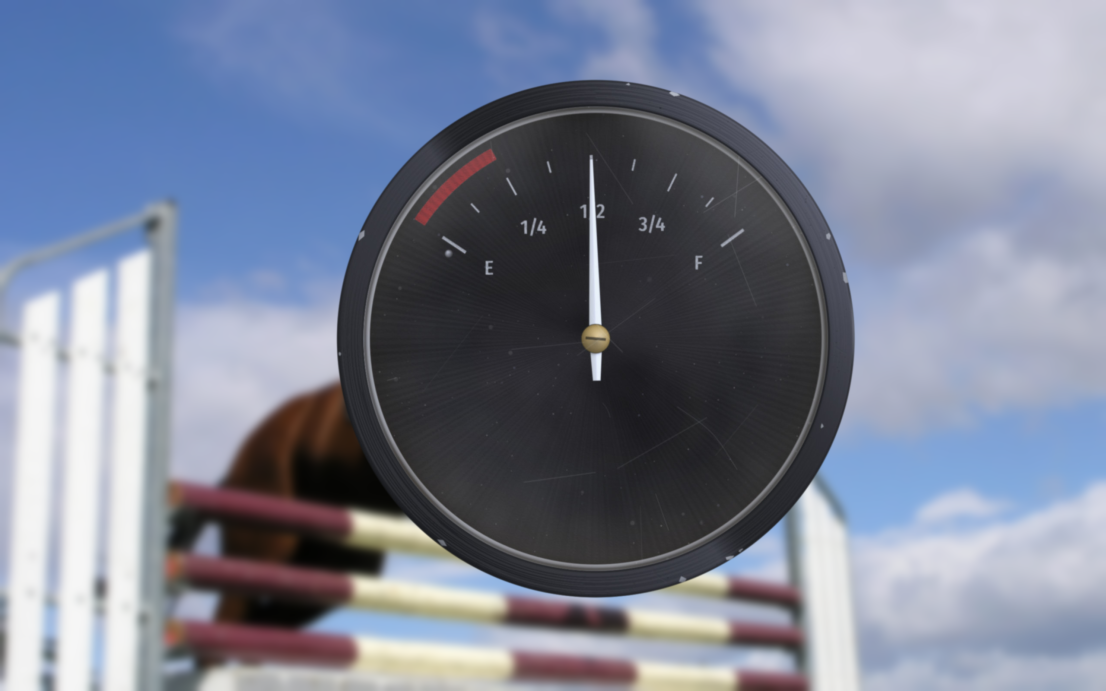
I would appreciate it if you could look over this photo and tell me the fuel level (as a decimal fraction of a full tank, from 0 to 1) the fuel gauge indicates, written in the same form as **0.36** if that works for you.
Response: **0.5**
